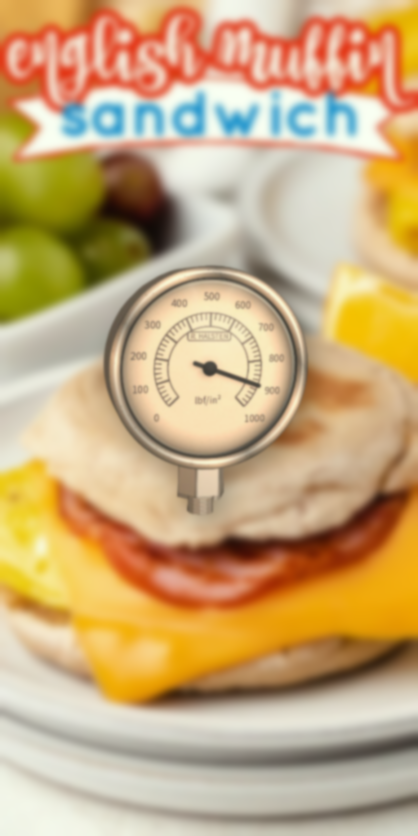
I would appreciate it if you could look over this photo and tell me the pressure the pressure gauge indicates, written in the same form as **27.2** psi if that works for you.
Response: **900** psi
